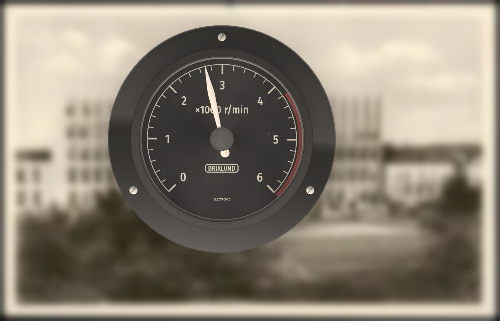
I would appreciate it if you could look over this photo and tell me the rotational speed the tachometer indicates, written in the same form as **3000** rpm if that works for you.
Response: **2700** rpm
